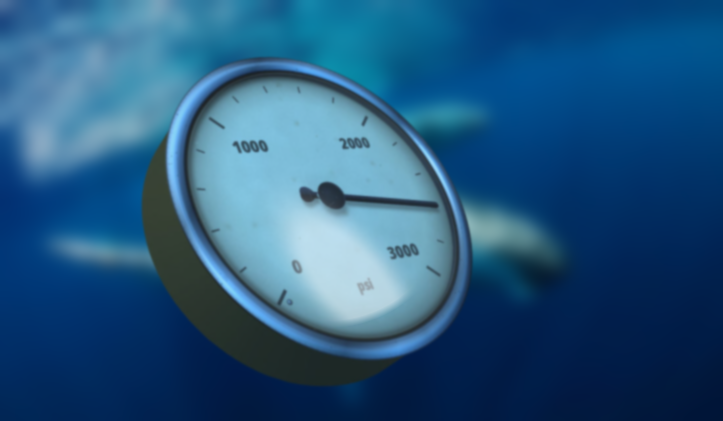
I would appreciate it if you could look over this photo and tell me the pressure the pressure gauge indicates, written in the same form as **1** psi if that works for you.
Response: **2600** psi
